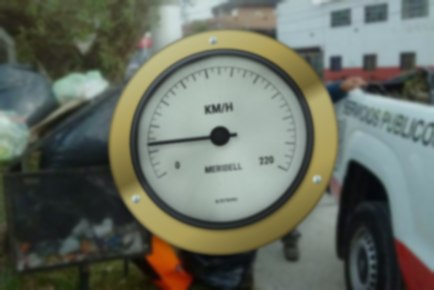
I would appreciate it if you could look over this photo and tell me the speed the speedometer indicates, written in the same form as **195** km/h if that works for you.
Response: **25** km/h
